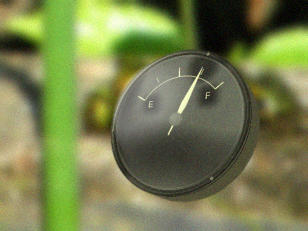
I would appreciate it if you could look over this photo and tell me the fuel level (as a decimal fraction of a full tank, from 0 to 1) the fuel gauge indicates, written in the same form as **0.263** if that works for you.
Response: **0.75**
